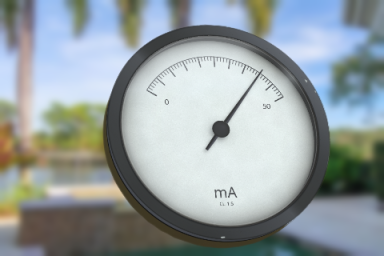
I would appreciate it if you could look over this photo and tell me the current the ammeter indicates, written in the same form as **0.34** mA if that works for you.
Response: **40** mA
